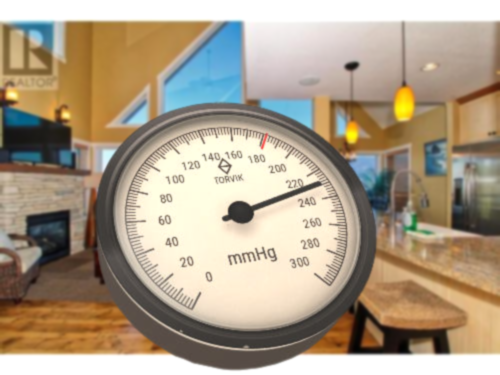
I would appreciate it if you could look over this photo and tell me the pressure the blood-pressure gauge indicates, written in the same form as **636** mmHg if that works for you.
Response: **230** mmHg
